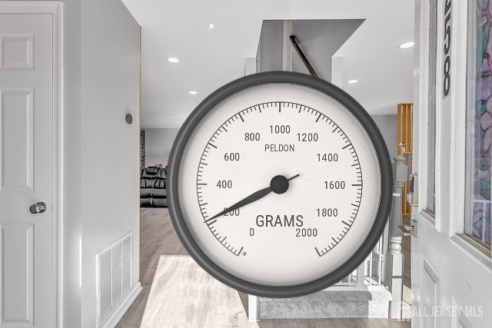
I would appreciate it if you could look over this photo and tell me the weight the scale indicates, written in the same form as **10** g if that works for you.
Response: **220** g
